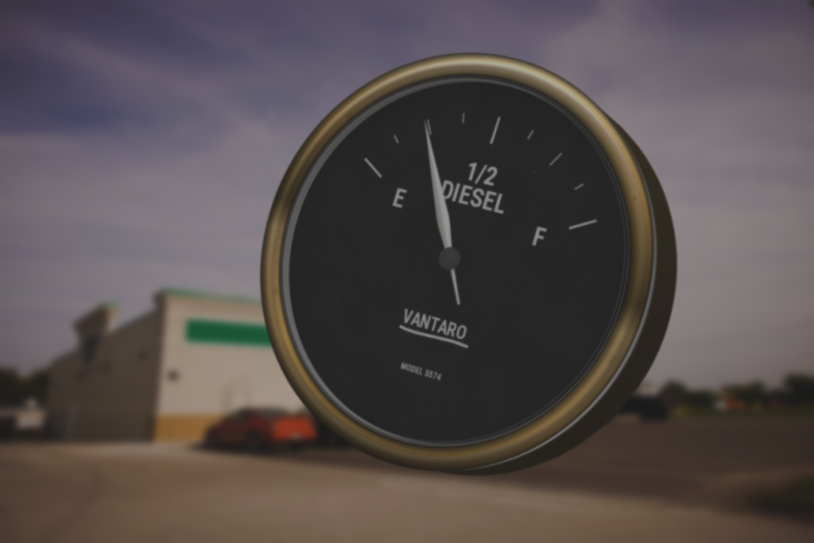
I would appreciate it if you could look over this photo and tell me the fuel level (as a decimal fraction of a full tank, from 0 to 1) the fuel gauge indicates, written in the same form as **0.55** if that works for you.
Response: **0.25**
